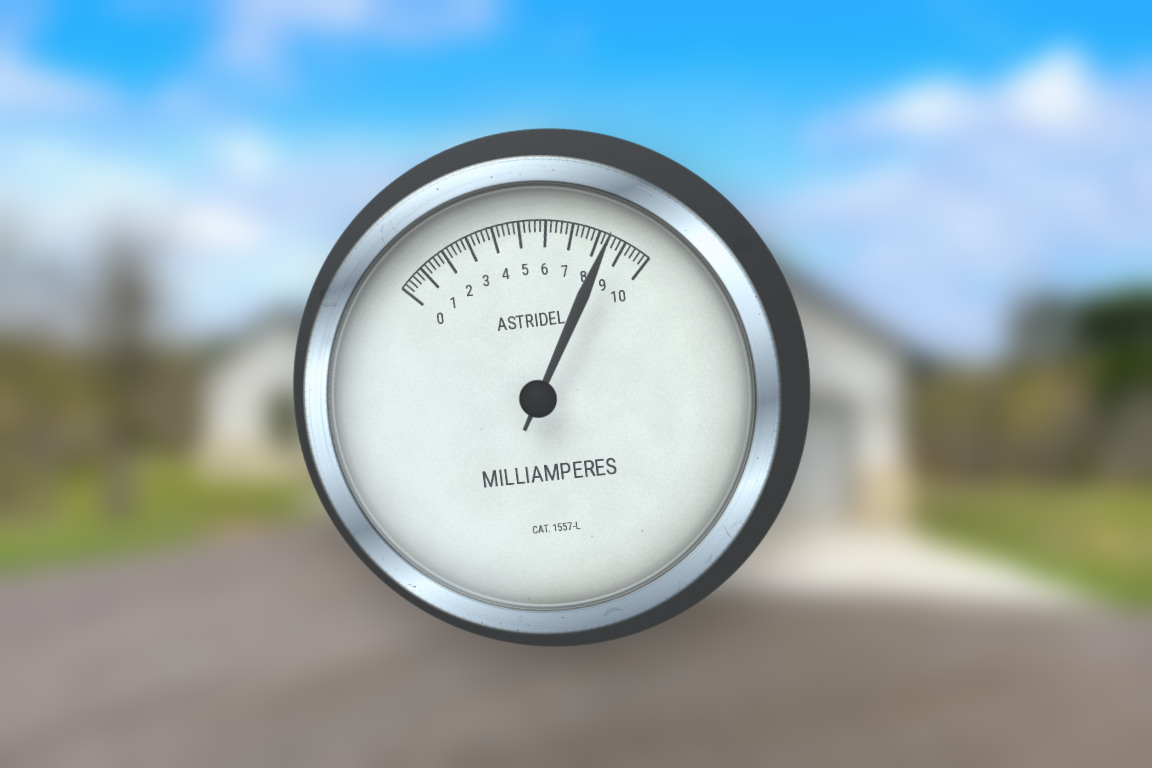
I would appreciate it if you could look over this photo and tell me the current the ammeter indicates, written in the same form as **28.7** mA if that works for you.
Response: **8.4** mA
